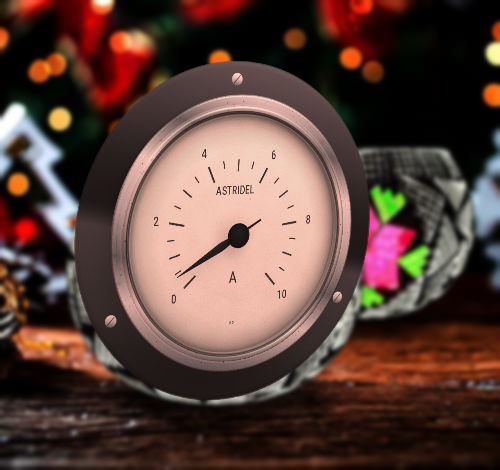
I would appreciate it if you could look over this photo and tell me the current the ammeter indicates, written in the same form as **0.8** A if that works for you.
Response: **0.5** A
